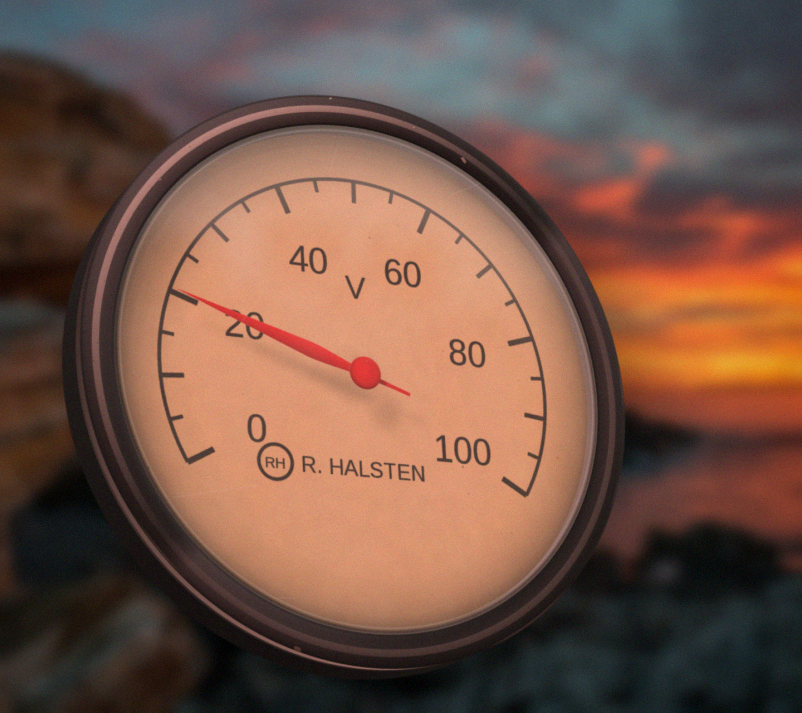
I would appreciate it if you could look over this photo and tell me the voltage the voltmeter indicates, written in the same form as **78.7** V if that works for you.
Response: **20** V
